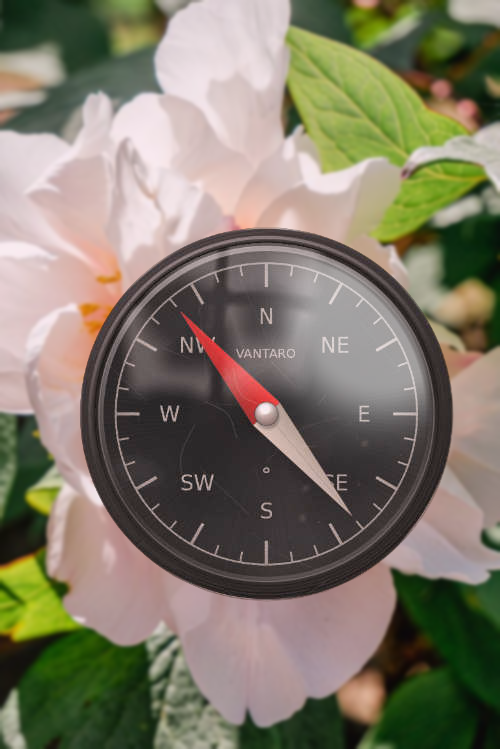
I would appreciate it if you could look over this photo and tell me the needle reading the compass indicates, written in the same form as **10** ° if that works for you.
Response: **320** °
